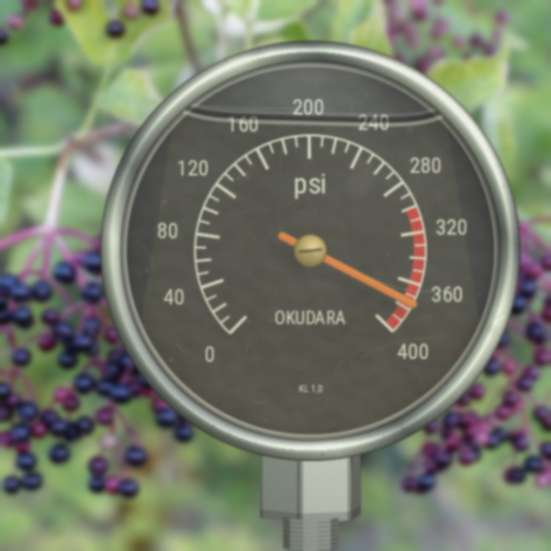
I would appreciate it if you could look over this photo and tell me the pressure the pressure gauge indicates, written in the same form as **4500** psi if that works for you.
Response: **375** psi
